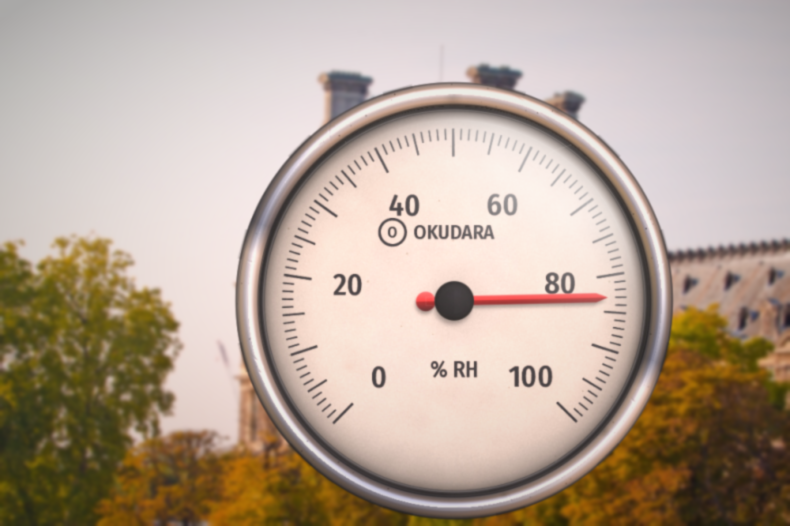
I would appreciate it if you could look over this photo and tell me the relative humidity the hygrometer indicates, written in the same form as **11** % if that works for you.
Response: **83** %
